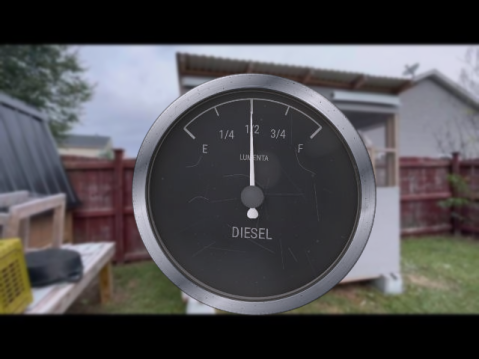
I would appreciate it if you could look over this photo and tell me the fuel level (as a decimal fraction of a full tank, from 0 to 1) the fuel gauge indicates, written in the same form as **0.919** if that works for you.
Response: **0.5**
